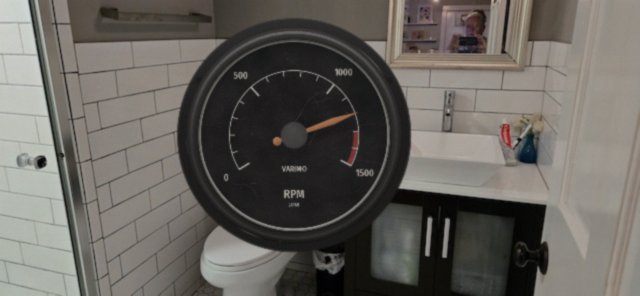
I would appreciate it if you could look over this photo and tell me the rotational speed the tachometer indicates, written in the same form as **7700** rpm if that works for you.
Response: **1200** rpm
